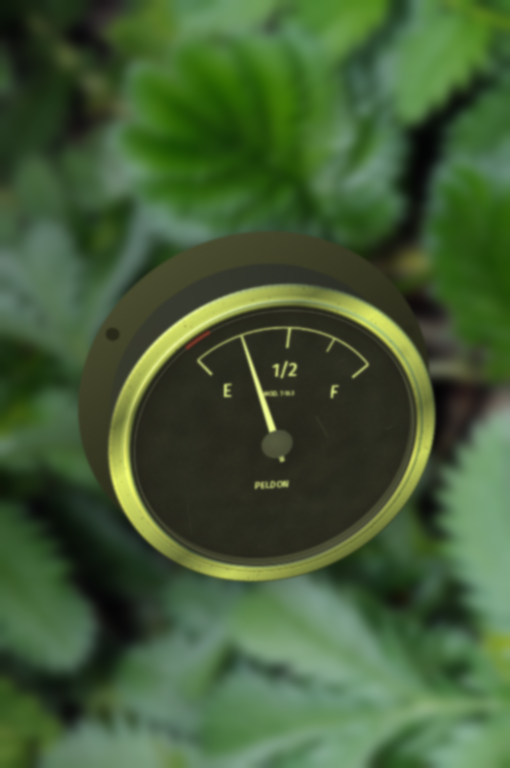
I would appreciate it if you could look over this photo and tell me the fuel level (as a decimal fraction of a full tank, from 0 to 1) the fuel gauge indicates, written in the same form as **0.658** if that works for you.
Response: **0.25**
